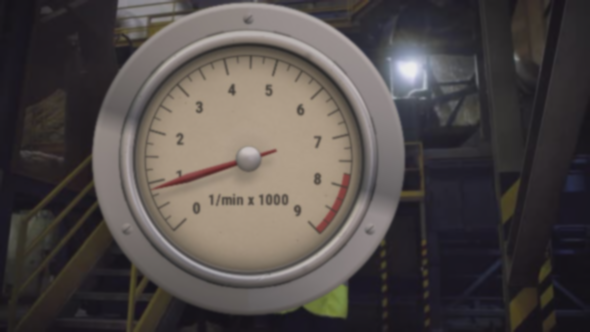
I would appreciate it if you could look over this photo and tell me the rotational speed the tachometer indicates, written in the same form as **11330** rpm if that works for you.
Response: **875** rpm
